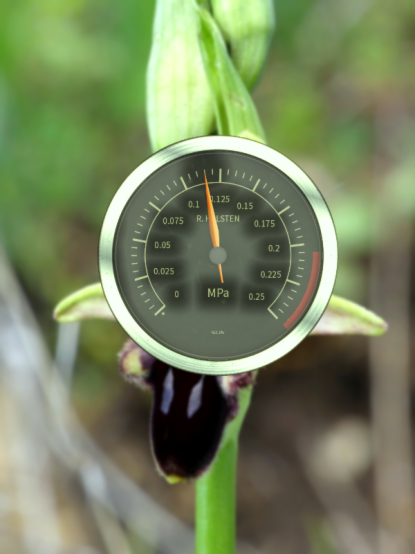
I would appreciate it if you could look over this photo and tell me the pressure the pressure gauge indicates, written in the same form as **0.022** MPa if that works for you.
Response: **0.115** MPa
